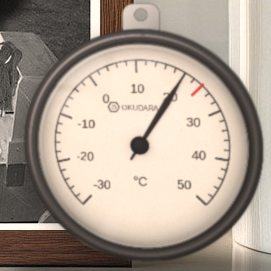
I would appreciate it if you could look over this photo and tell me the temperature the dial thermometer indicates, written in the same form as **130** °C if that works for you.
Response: **20** °C
